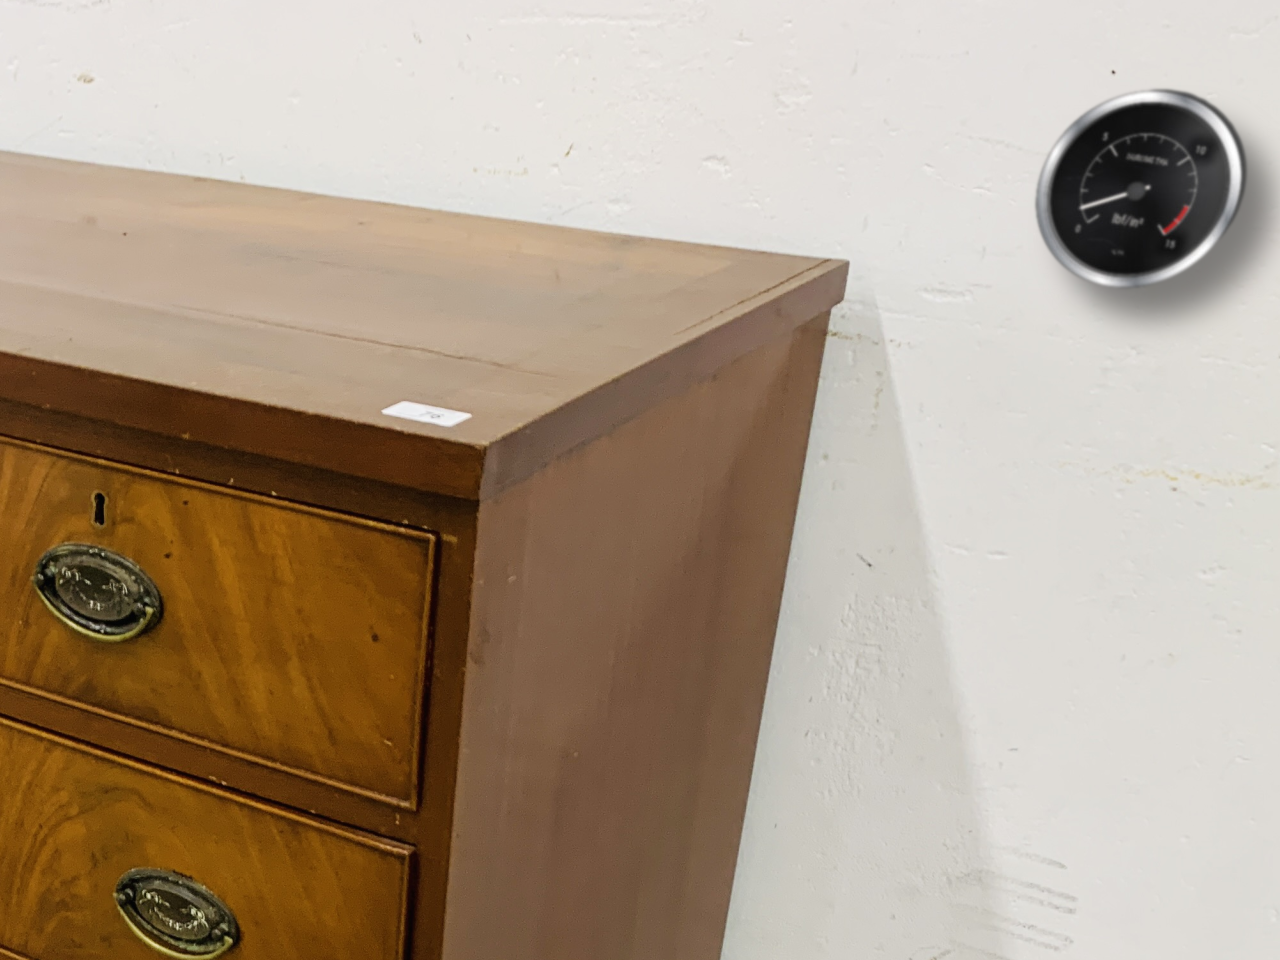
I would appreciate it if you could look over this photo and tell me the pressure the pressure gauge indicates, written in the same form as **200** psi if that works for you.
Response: **1** psi
